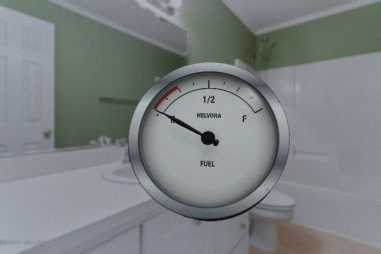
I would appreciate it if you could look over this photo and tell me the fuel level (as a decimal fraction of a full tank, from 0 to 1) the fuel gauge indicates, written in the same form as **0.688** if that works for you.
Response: **0**
